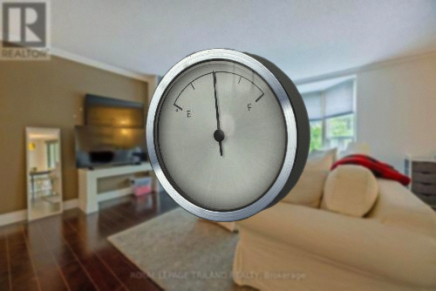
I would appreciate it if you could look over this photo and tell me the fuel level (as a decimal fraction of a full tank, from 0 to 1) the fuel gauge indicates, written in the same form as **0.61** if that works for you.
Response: **0.5**
